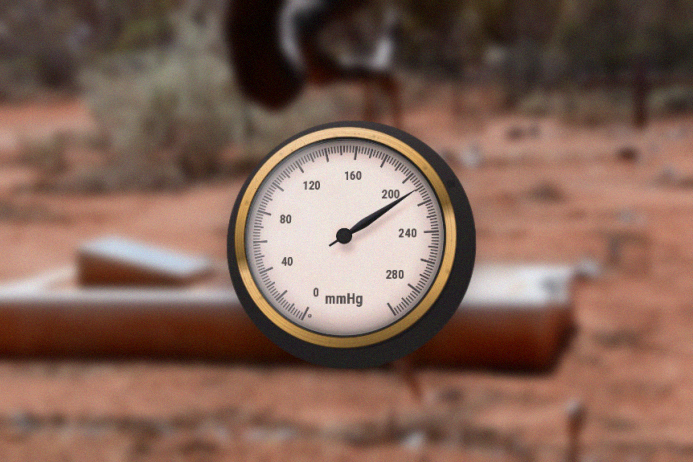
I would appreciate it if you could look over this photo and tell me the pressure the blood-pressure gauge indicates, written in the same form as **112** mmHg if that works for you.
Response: **210** mmHg
